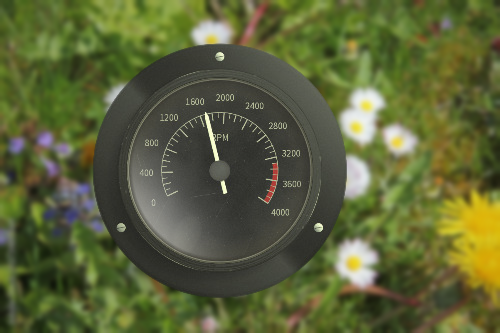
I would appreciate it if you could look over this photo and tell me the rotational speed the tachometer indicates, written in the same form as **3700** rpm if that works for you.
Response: **1700** rpm
